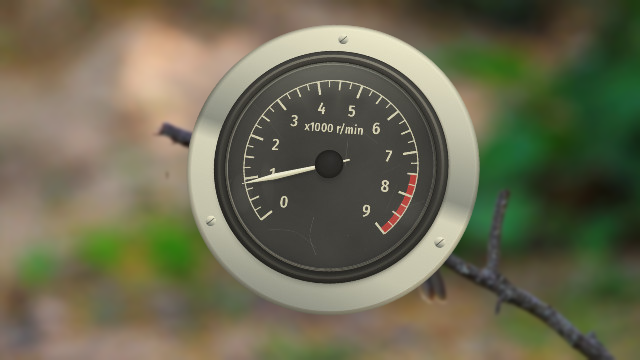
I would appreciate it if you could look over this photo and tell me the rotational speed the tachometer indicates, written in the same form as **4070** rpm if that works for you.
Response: **875** rpm
